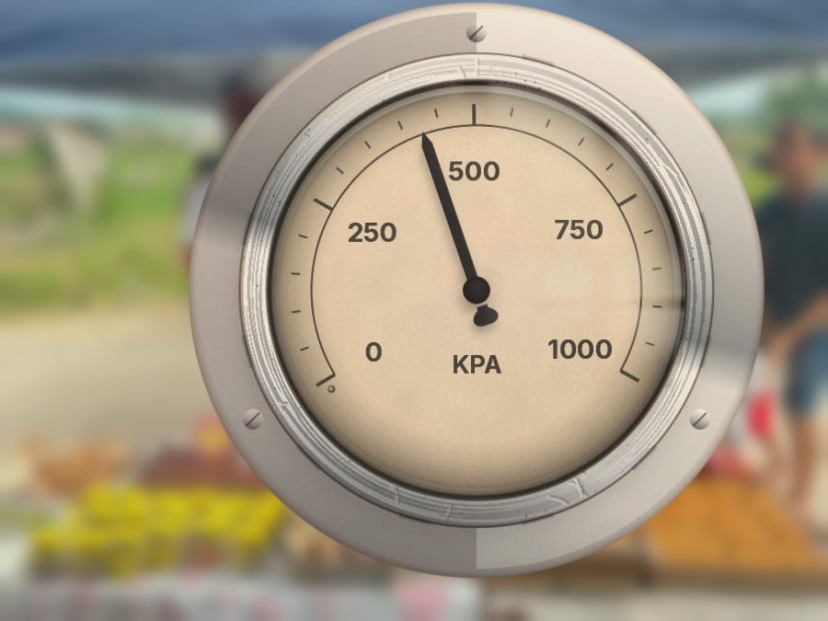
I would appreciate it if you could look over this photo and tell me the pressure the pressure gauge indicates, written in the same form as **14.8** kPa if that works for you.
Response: **425** kPa
